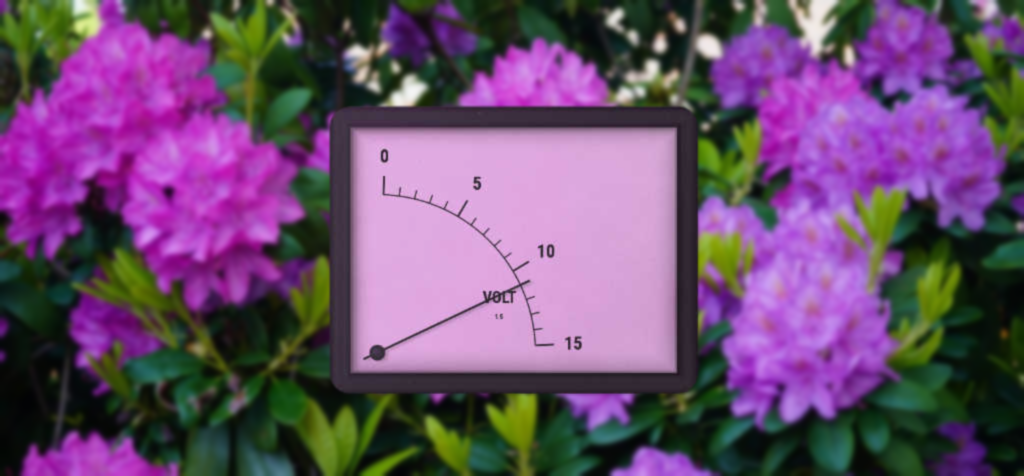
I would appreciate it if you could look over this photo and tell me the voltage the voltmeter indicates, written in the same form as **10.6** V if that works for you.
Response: **11** V
